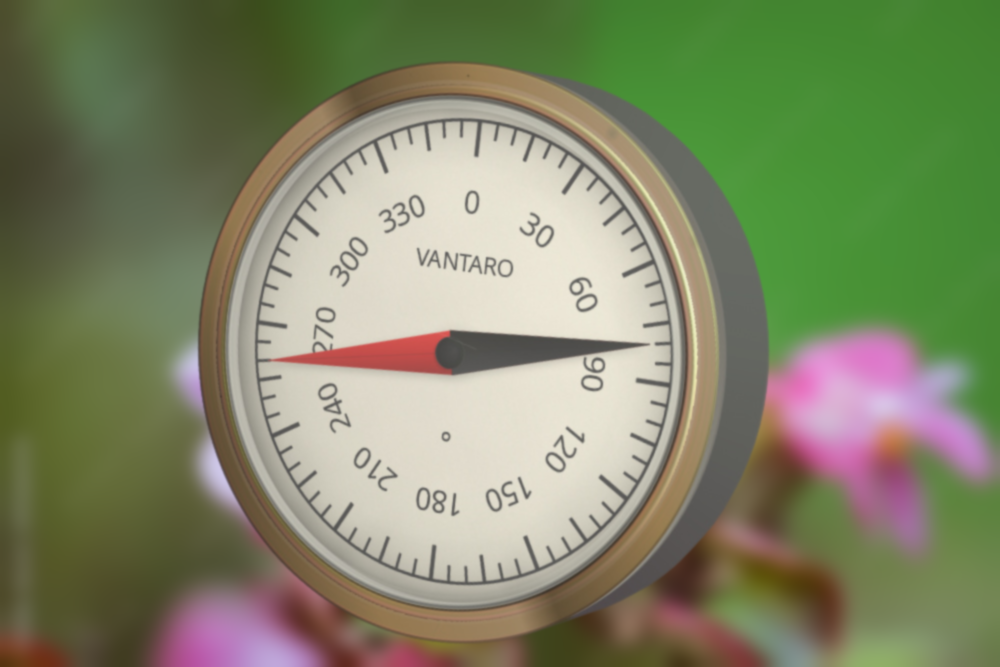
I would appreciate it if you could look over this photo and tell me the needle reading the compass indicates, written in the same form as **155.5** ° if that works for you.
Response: **260** °
